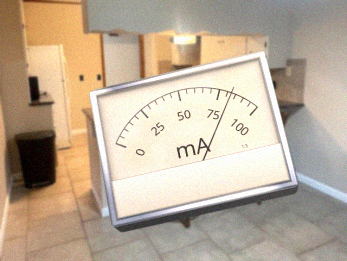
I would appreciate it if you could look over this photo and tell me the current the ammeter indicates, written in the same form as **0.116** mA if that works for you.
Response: **82.5** mA
